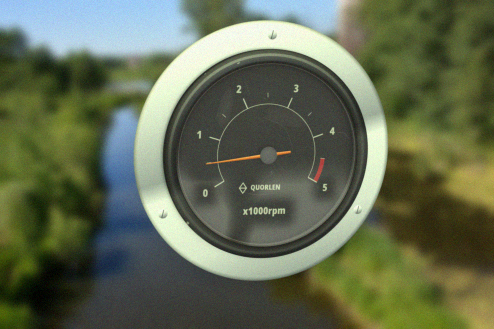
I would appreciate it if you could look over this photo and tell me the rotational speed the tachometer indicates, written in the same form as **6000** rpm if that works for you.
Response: **500** rpm
